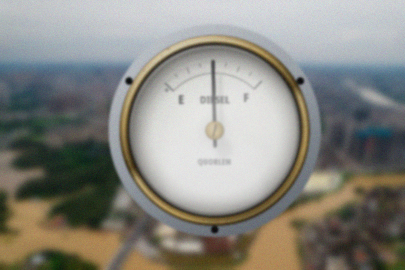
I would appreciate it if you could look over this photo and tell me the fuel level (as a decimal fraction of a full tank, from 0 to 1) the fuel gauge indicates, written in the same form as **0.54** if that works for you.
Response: **0.5**
